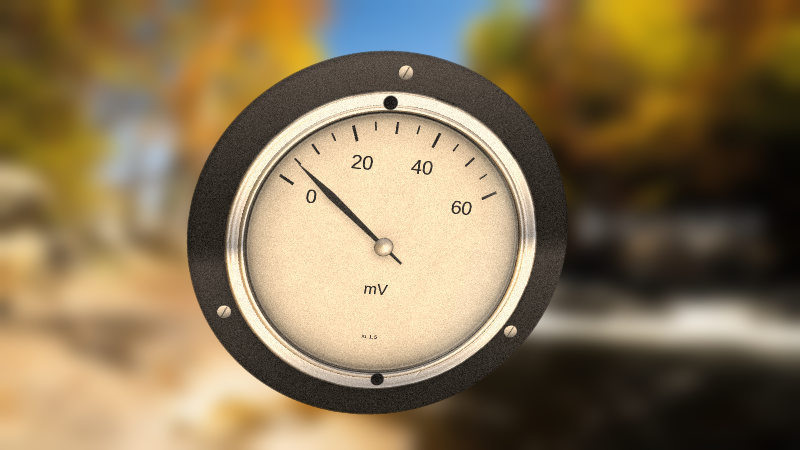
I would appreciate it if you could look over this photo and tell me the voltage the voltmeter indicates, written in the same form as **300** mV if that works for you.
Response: **5** mV
